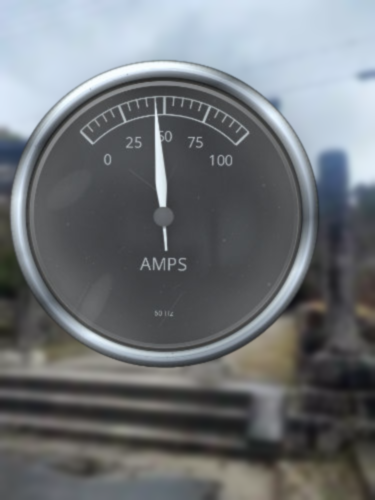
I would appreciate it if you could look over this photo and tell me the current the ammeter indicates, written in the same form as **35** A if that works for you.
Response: **45** A
